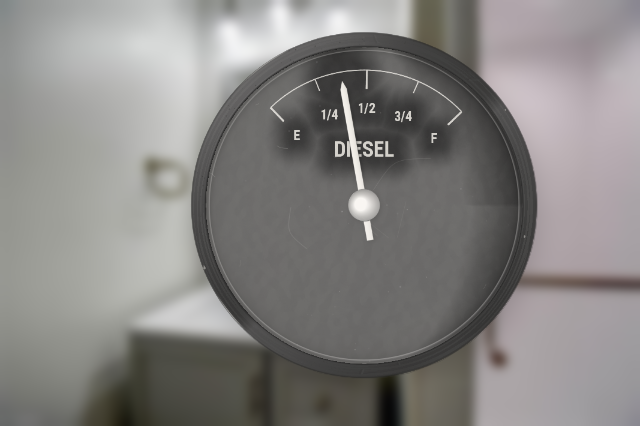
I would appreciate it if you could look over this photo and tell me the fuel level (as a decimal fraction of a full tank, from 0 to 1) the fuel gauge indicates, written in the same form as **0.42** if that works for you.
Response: **0.375**
